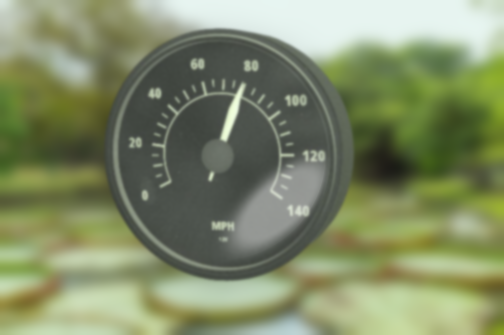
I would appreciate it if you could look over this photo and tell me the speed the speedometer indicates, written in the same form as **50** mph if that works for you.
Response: **80** mph
